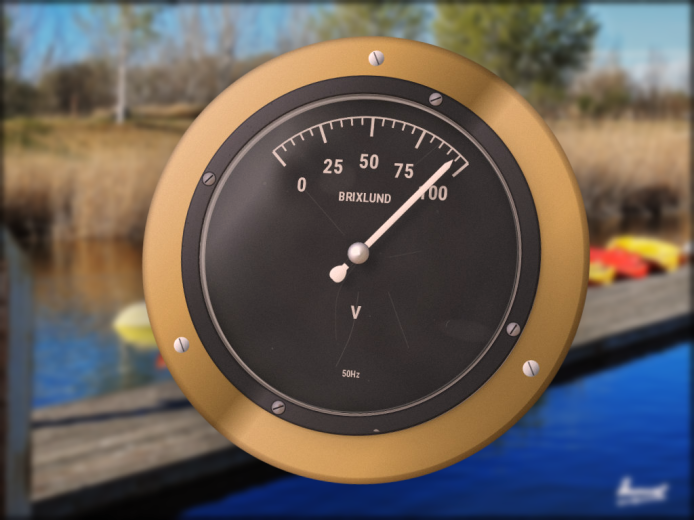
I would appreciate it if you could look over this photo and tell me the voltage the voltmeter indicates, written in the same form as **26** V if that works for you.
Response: **95** V
